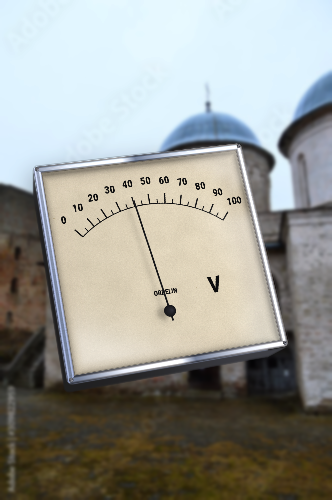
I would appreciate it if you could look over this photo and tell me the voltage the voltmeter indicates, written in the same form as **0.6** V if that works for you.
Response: **40** V
